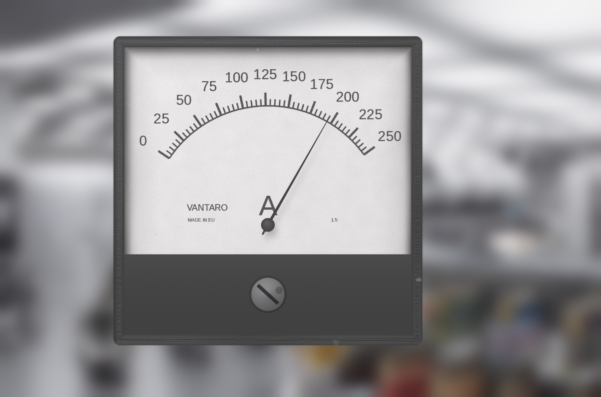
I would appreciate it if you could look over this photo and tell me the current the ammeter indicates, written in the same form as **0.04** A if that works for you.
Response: **195** A
